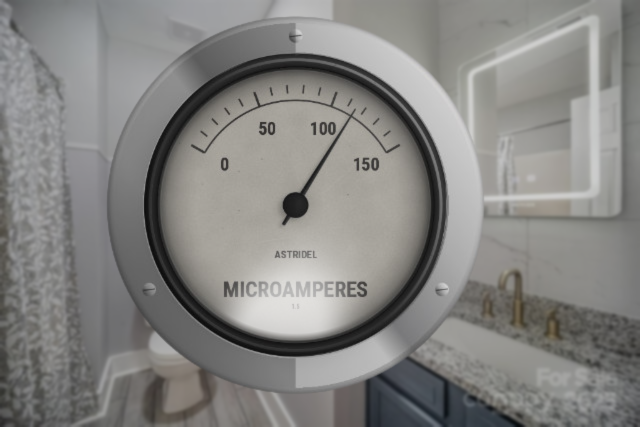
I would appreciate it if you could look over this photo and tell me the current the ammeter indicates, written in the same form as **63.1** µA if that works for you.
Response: **115** µA
